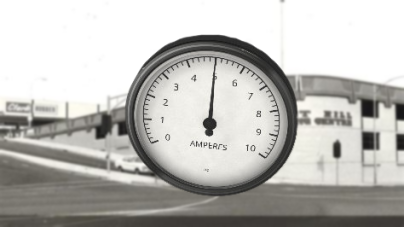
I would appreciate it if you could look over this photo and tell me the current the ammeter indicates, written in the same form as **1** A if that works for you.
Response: **5** A
